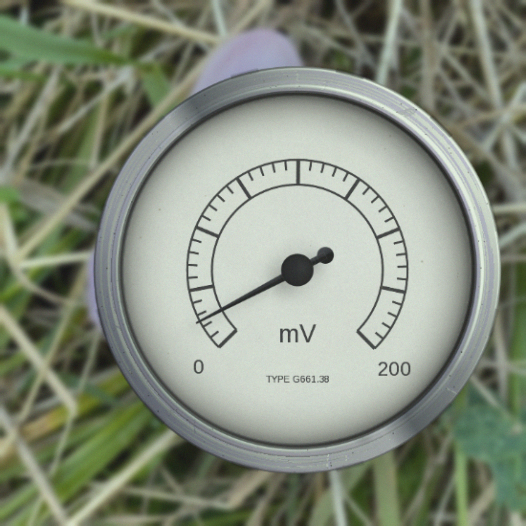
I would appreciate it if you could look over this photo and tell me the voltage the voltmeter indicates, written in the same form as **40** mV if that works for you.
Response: **12.5** mV
